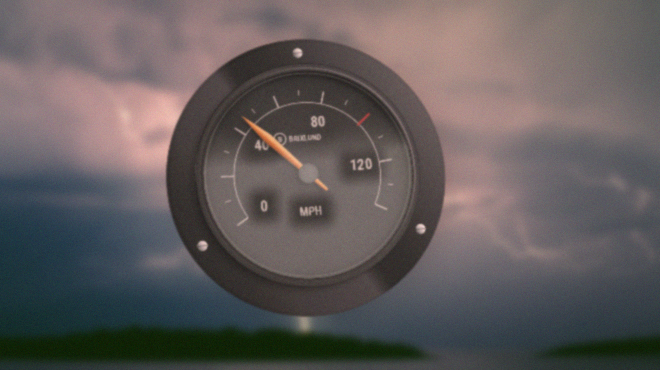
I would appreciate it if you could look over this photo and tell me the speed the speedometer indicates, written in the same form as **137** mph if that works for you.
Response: **45** mph
